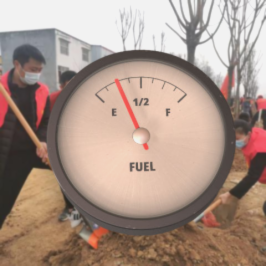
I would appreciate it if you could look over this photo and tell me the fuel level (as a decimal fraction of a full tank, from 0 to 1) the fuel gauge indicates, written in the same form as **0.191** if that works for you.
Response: **0.25**
